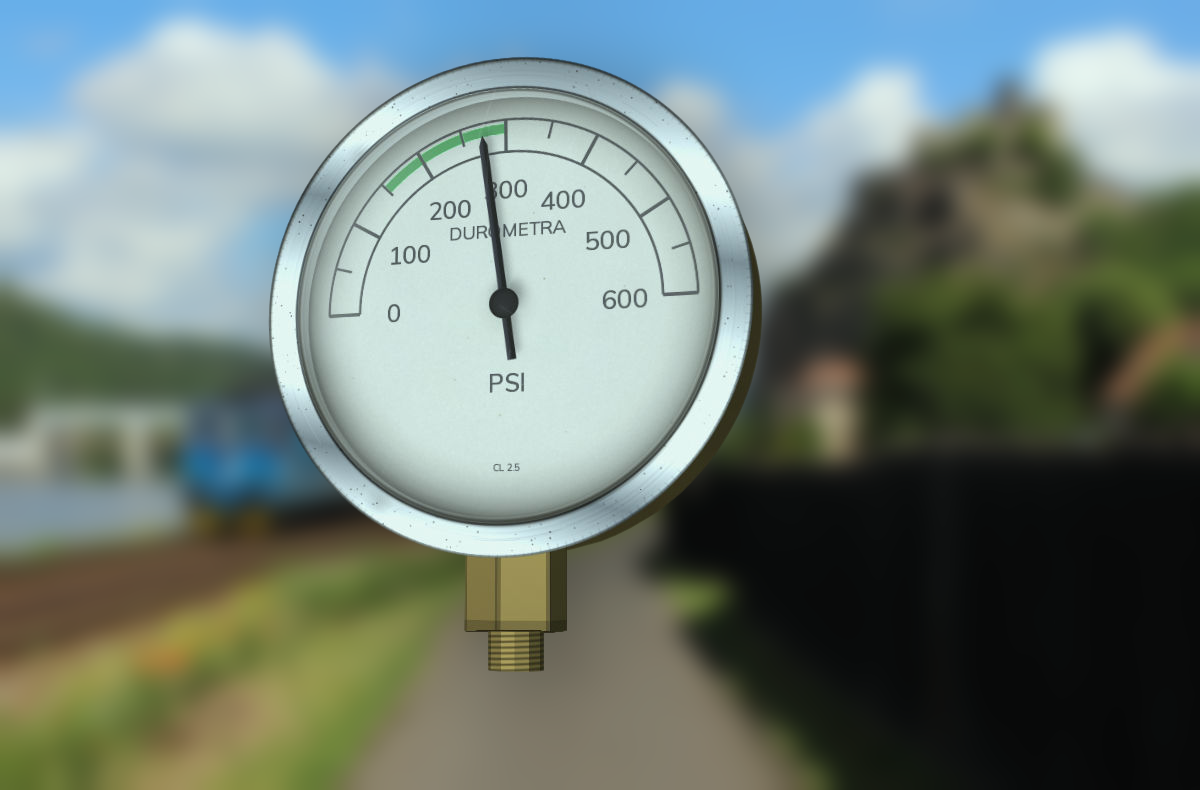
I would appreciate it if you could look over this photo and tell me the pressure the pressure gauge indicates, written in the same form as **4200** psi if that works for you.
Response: **275** psi
